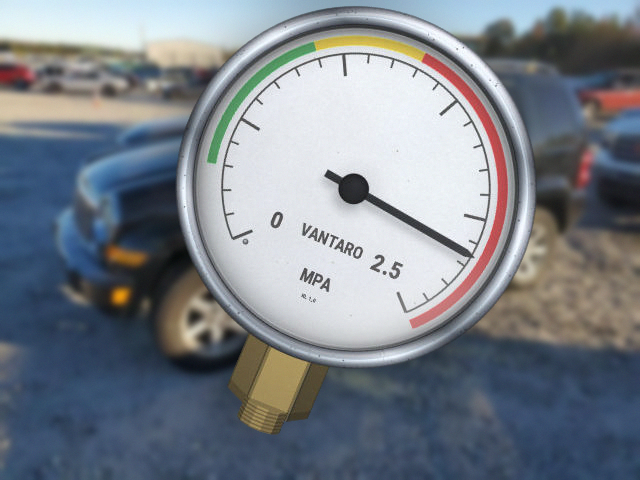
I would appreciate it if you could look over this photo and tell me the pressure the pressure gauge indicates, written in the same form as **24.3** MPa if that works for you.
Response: **2.15** MPa
